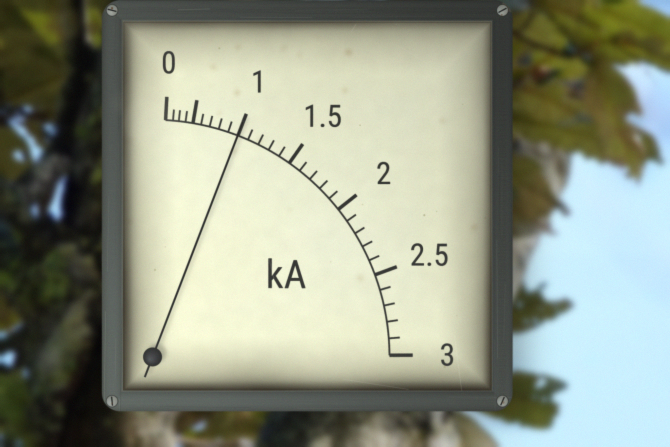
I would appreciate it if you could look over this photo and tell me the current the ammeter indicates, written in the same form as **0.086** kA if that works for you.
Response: **1** kA
